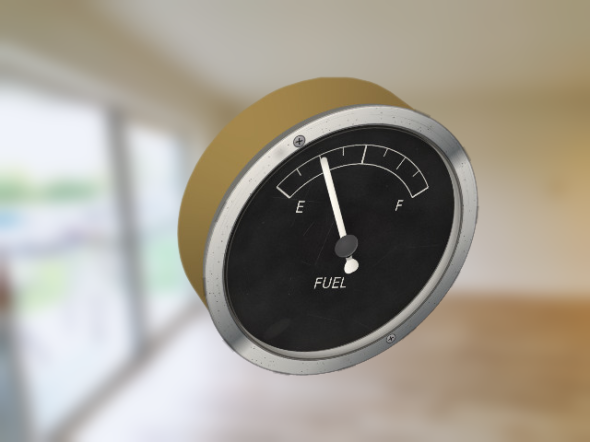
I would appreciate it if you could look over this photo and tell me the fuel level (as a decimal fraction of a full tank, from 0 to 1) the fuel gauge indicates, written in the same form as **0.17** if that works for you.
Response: **0.25**
